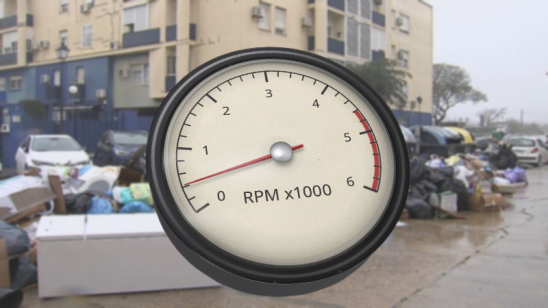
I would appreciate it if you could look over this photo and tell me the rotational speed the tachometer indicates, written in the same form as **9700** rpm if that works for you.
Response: **400** rpm
